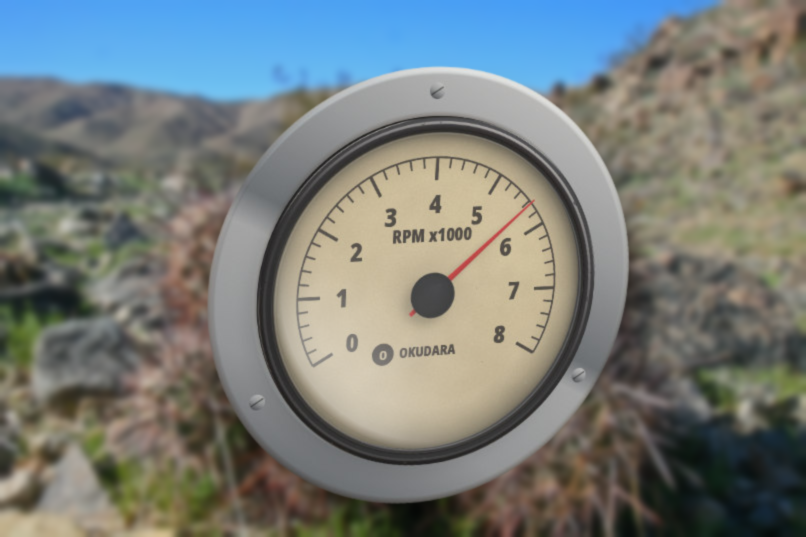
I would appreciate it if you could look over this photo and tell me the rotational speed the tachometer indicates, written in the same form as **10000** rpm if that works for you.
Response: **5600** rpm
